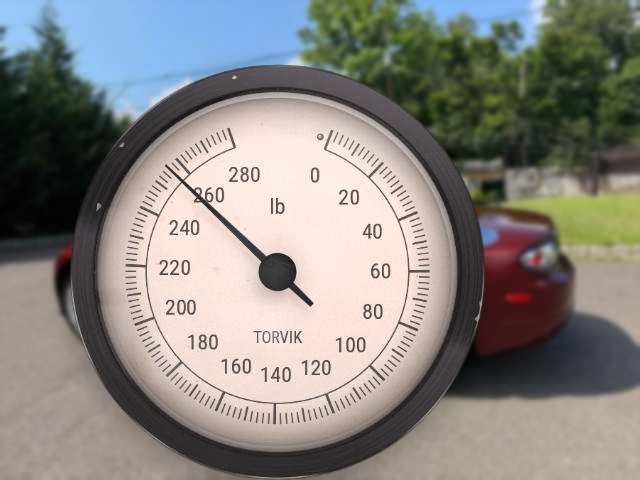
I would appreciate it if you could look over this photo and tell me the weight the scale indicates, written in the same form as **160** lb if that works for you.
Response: **256** lb
